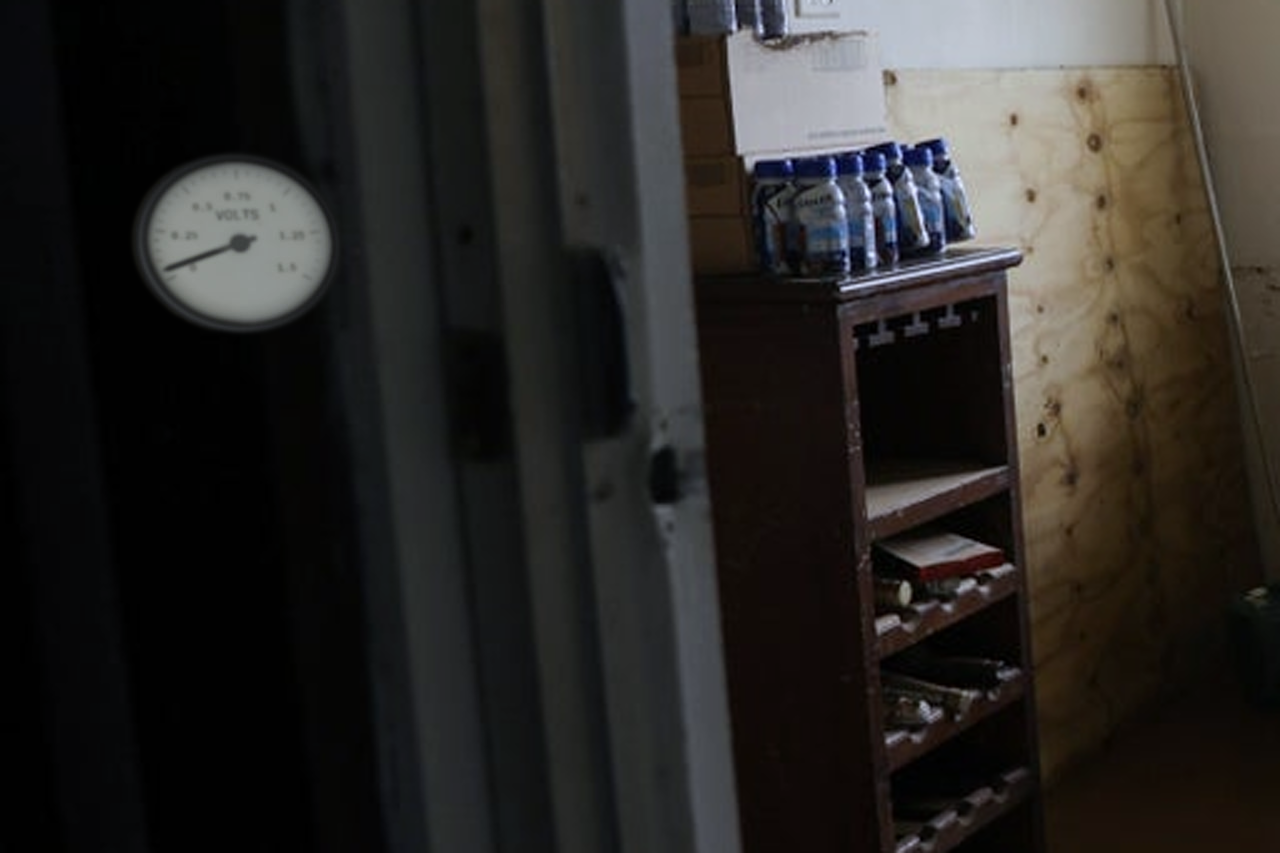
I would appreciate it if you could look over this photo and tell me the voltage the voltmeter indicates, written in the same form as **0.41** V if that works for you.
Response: **0.05** V
